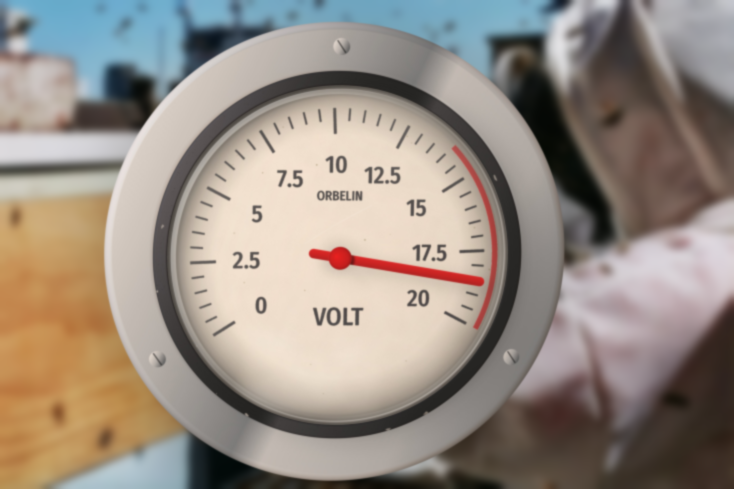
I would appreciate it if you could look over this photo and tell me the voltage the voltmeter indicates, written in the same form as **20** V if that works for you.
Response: **18.5** V
